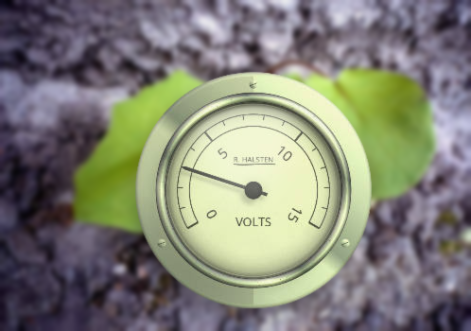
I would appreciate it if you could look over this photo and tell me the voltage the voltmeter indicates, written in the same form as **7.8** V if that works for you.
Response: **3** V
